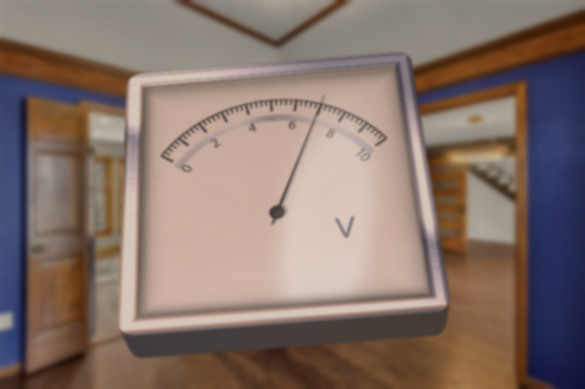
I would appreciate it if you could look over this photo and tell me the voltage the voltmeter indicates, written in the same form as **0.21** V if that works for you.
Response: **7** V
